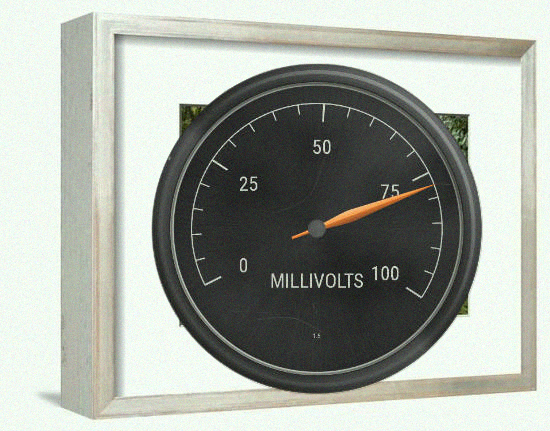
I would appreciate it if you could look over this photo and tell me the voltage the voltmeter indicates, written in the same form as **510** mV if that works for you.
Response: **77.5** mV
